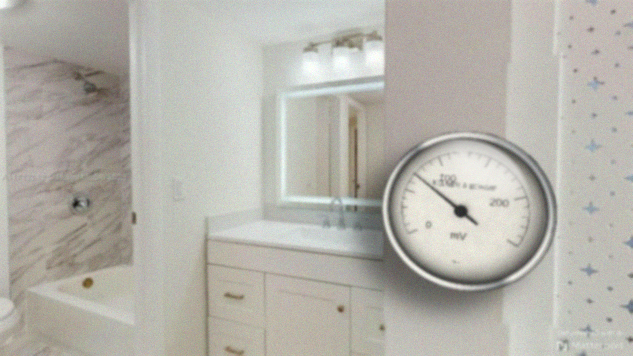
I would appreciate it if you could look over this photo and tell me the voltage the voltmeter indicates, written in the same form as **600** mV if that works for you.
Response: **70** mV
